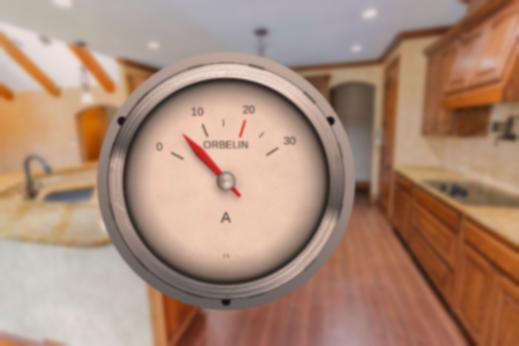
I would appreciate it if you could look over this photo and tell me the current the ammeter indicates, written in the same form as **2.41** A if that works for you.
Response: **5** A
